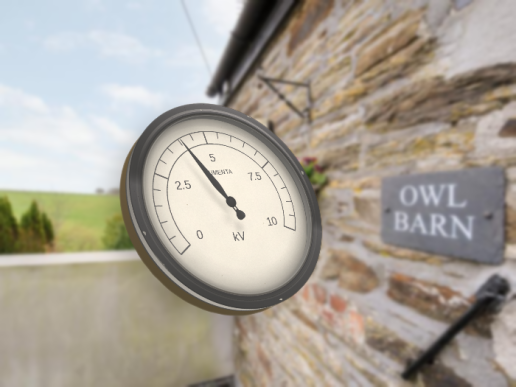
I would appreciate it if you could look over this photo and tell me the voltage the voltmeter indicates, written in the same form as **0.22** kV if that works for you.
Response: **4** kV
